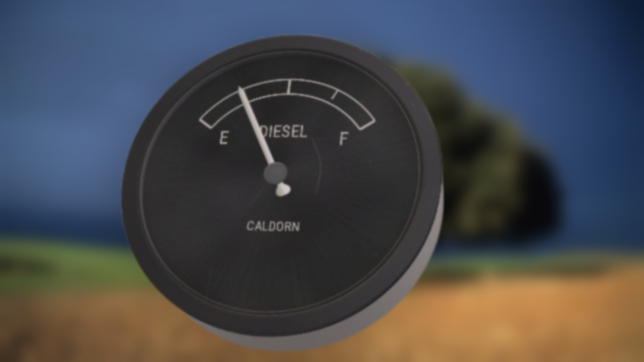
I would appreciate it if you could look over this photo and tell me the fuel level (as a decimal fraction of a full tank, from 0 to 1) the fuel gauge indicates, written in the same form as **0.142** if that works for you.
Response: **0.25**
